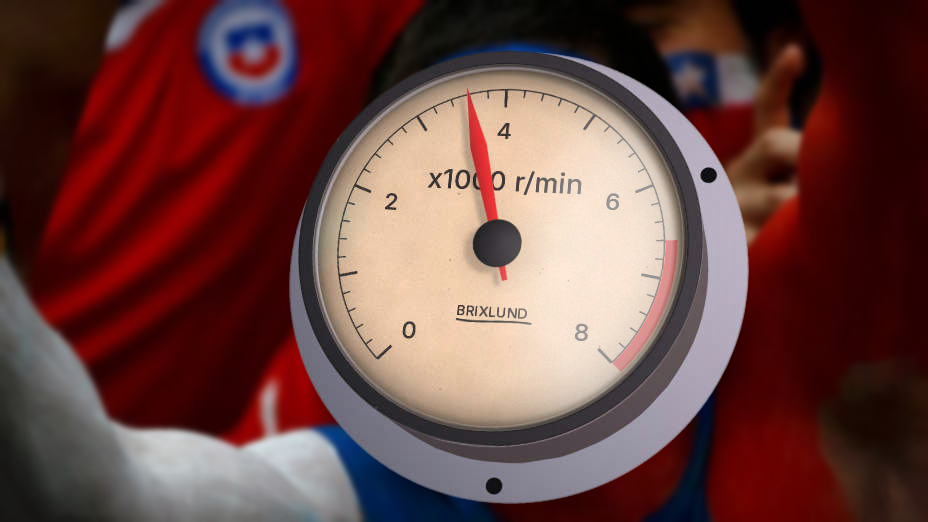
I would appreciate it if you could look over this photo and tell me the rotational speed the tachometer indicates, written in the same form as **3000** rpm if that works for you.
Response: **3600** rpm
